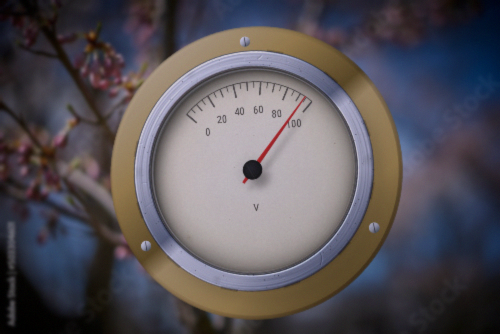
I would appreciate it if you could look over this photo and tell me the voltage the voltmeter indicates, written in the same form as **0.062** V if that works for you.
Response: **95** V
